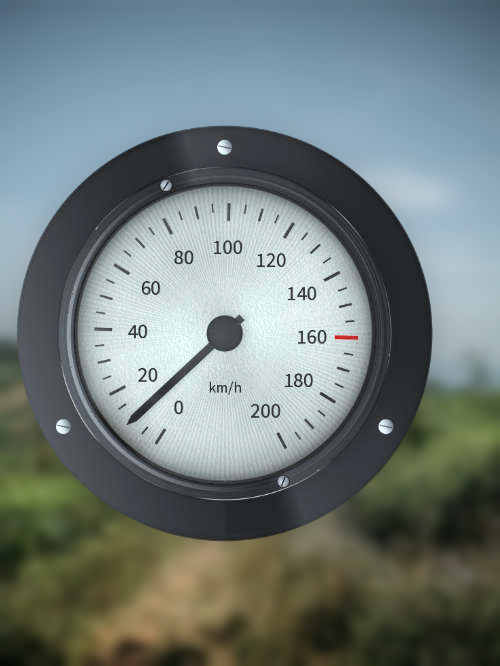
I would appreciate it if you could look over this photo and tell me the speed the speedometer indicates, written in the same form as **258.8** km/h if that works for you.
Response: **10** km/h
